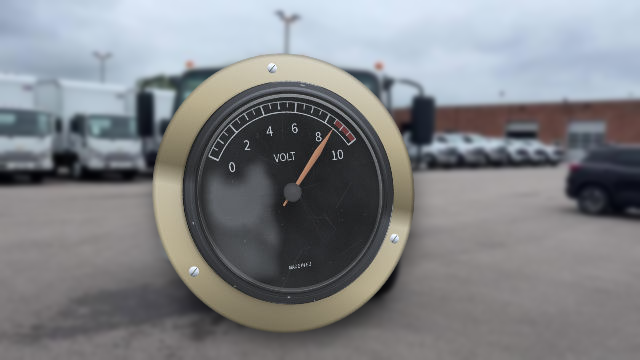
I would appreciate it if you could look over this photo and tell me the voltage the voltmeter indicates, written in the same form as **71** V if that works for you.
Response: **8.5** V
